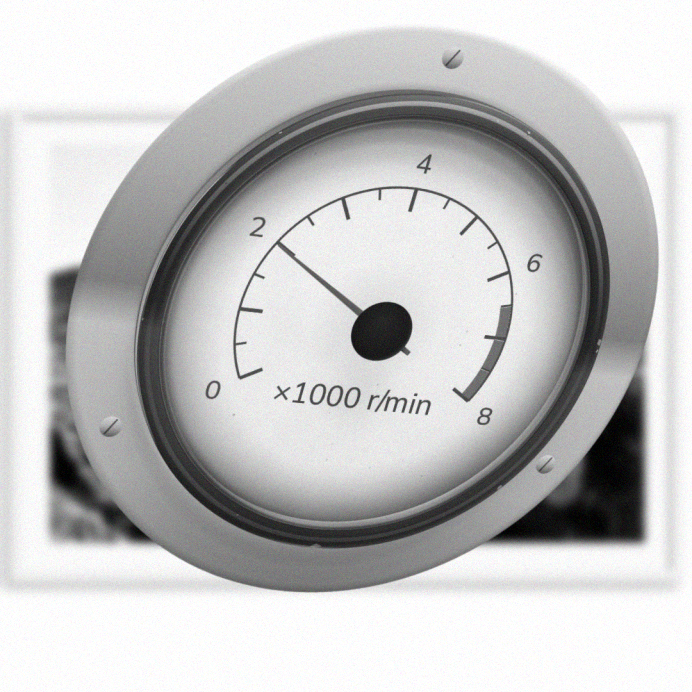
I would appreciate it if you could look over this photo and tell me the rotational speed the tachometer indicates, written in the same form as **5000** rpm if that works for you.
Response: **2000** rpm
